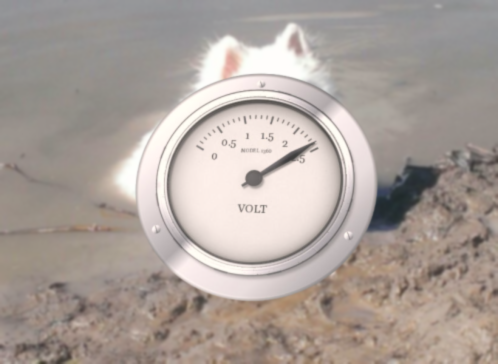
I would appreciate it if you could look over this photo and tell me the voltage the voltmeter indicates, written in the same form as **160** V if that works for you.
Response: **2.4** V
